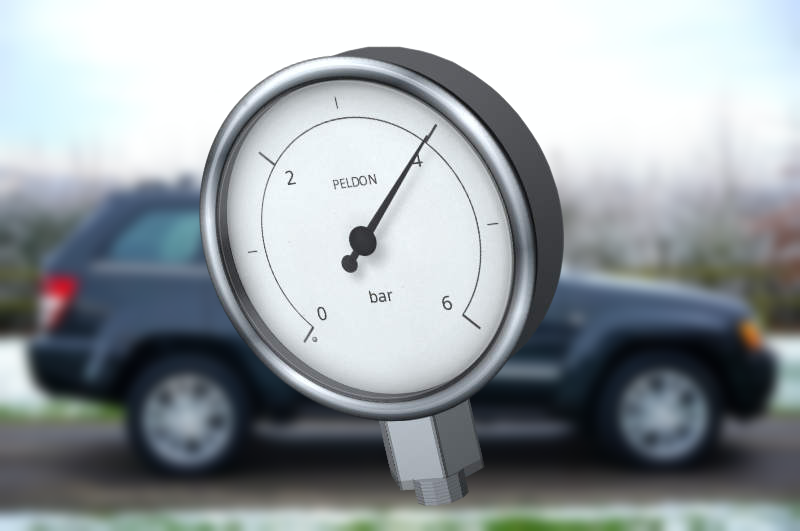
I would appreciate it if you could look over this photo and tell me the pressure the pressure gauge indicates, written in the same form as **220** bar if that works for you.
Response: **4** bar
